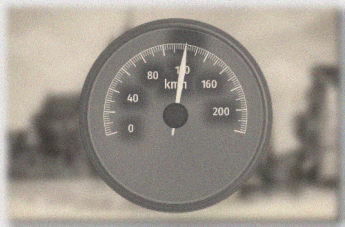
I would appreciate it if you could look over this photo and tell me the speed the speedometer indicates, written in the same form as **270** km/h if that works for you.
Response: **120** km/h
